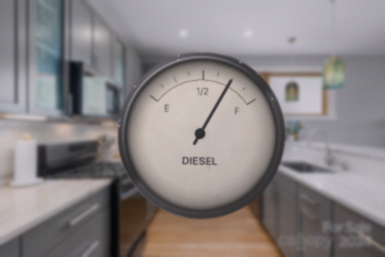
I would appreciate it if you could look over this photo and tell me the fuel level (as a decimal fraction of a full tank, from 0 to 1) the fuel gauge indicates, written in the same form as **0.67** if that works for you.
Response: **0.75**
